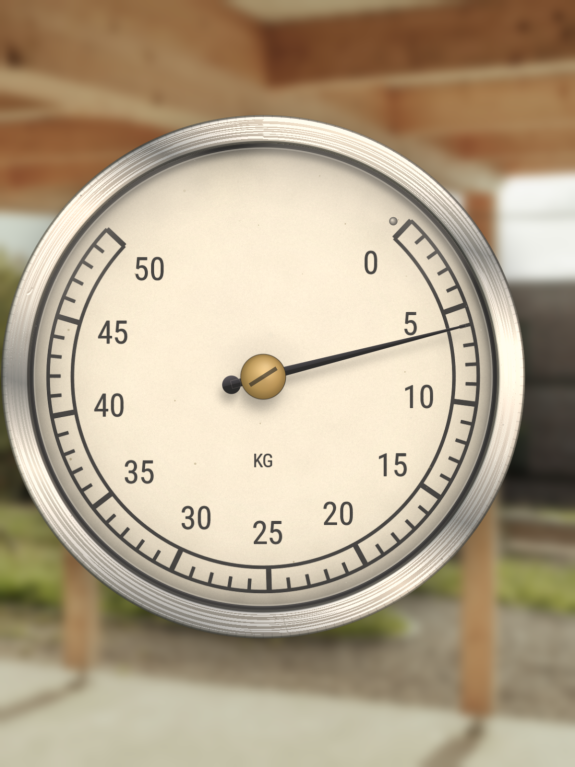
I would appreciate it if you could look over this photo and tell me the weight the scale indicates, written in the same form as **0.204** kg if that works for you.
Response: **6** kg
